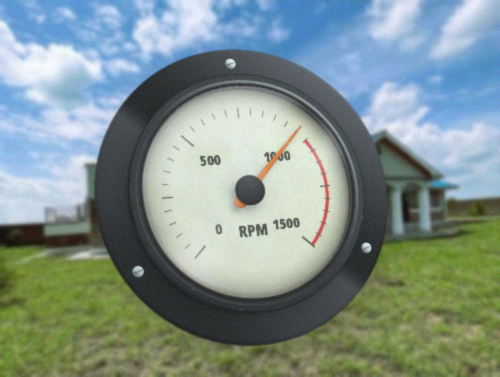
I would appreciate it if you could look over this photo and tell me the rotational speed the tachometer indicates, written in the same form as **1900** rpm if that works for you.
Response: **1000** rpm
